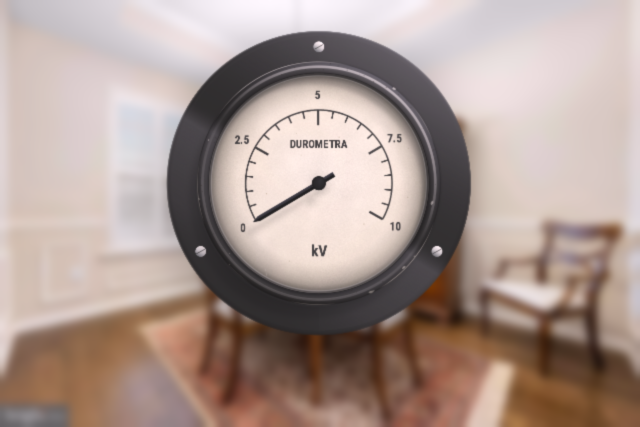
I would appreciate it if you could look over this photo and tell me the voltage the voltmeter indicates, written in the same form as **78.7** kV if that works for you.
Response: **0** kV
